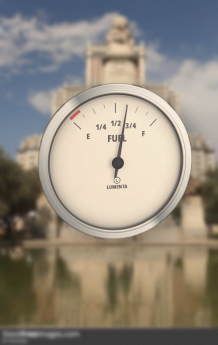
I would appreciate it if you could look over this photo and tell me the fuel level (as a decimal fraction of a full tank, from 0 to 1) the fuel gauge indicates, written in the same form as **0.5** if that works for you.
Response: **0.625**
